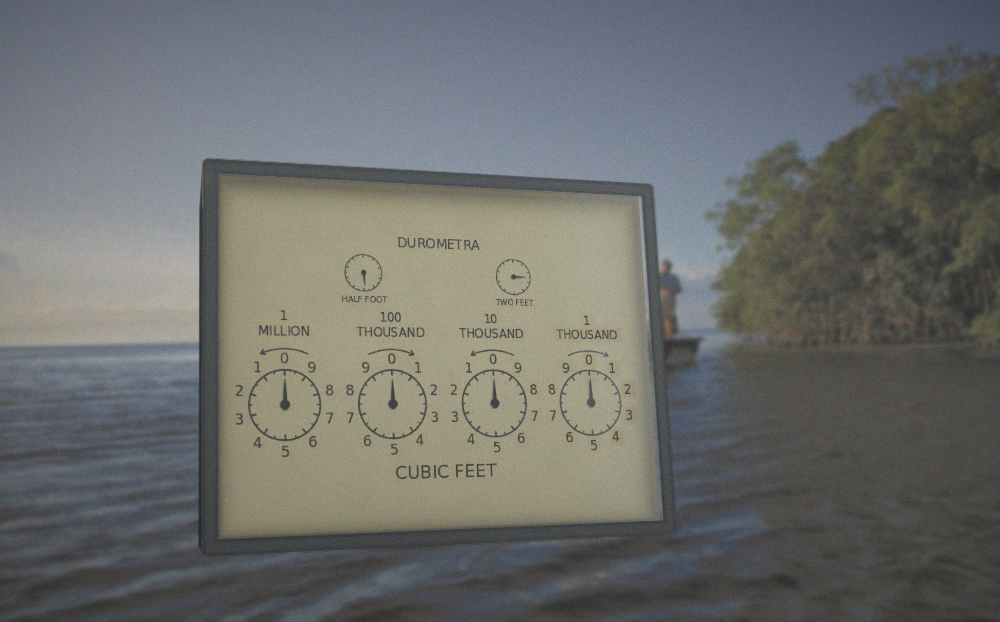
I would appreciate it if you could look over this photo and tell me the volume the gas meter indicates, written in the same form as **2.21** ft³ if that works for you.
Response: **0** ft³
